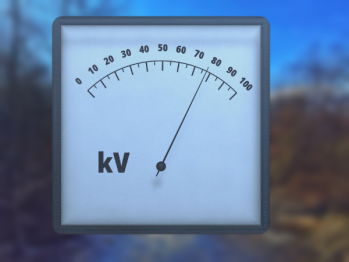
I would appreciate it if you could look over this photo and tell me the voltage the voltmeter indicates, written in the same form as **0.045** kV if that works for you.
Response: **77.5** kV
